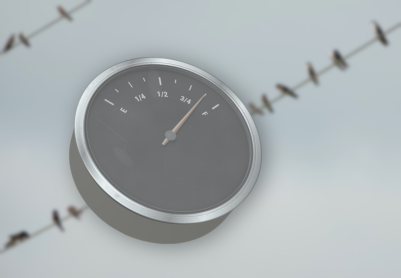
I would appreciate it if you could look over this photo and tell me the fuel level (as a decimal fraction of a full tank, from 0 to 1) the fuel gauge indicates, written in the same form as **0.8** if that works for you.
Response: **0.875**
